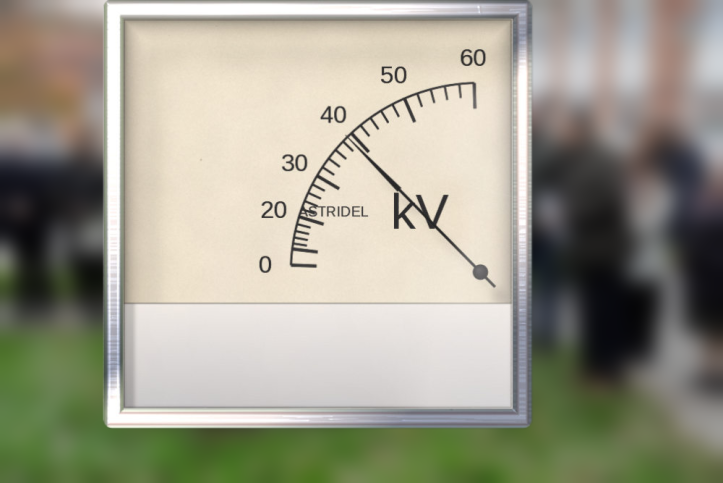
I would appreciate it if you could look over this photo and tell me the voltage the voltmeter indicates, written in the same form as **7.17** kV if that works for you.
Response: **39** kV
